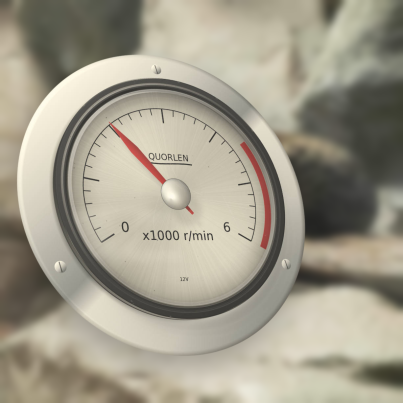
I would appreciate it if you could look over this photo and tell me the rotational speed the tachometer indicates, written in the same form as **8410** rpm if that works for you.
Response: **2000** rpm
